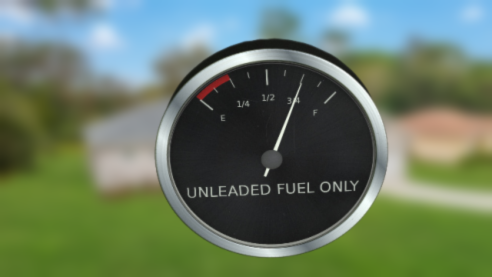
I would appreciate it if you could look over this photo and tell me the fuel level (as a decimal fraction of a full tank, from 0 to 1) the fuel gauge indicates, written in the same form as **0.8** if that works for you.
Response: **0.75**
